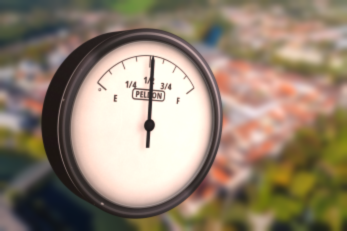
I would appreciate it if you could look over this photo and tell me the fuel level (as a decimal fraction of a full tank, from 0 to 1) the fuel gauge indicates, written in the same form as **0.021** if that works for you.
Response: **0.5**
